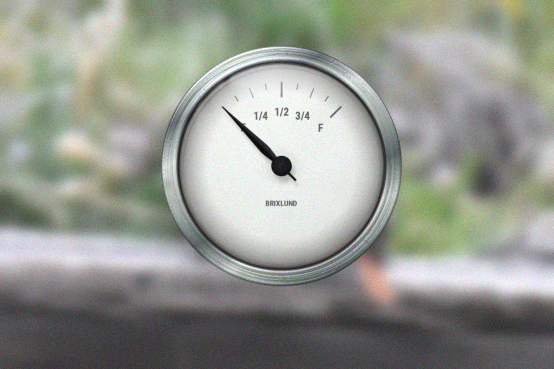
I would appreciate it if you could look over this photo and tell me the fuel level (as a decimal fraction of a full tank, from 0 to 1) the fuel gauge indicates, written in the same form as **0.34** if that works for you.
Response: **0**
